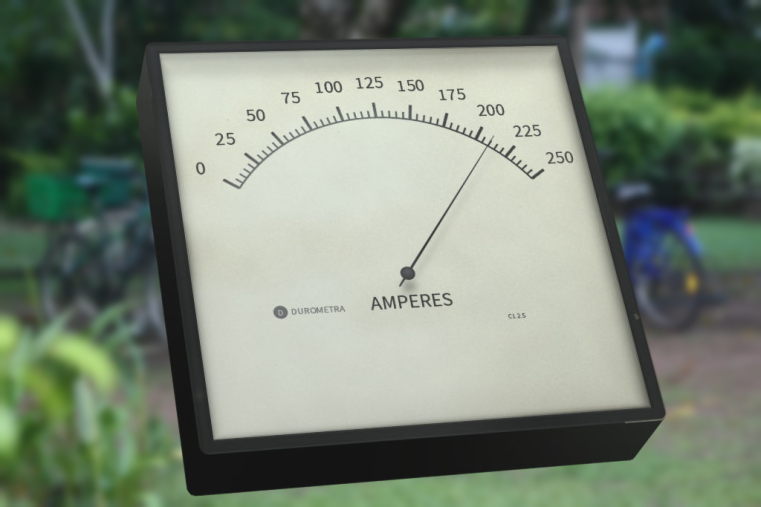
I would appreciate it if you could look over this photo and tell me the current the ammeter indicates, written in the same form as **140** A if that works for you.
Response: **210** A
